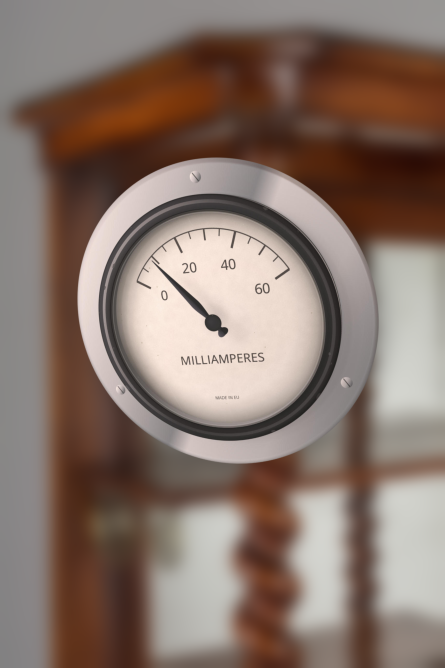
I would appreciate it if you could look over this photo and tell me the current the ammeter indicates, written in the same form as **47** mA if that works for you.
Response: **10** mA
